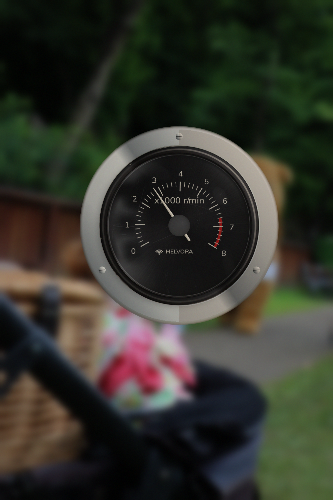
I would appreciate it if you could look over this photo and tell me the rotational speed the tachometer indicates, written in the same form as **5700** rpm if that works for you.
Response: **2800** rpm
